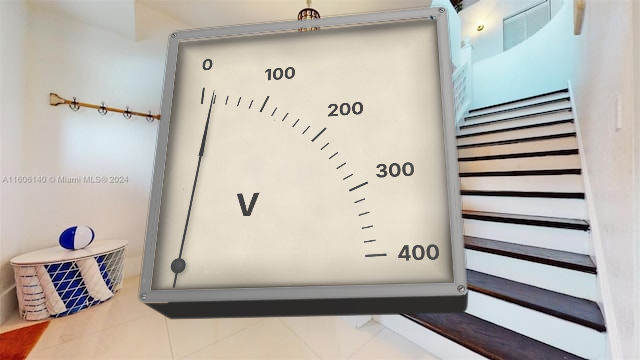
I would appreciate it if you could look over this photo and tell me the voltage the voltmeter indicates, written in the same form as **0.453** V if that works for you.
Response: **20** V
